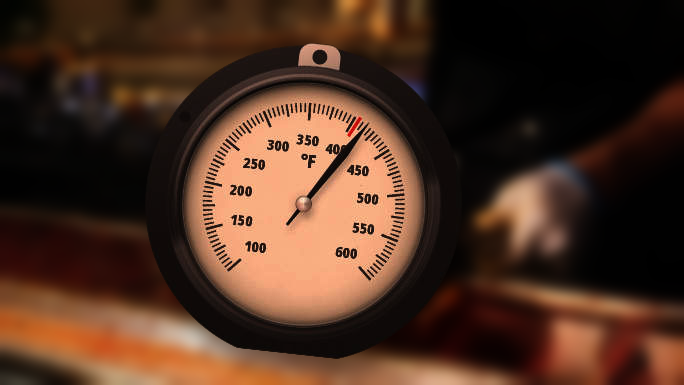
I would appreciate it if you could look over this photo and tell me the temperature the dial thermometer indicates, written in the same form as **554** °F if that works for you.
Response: **415** °F
